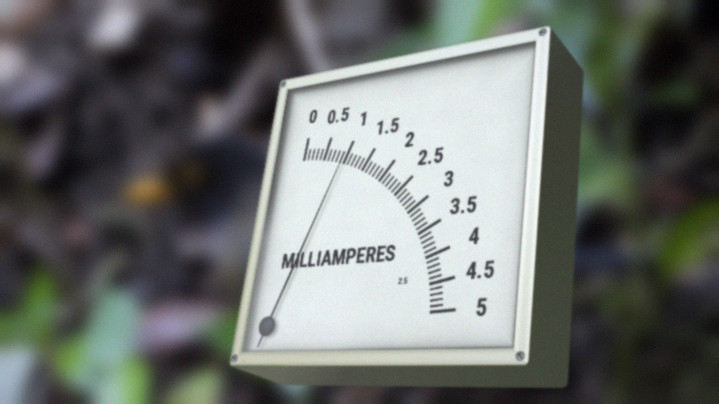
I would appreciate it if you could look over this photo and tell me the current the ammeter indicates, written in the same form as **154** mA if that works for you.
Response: **1** mA
